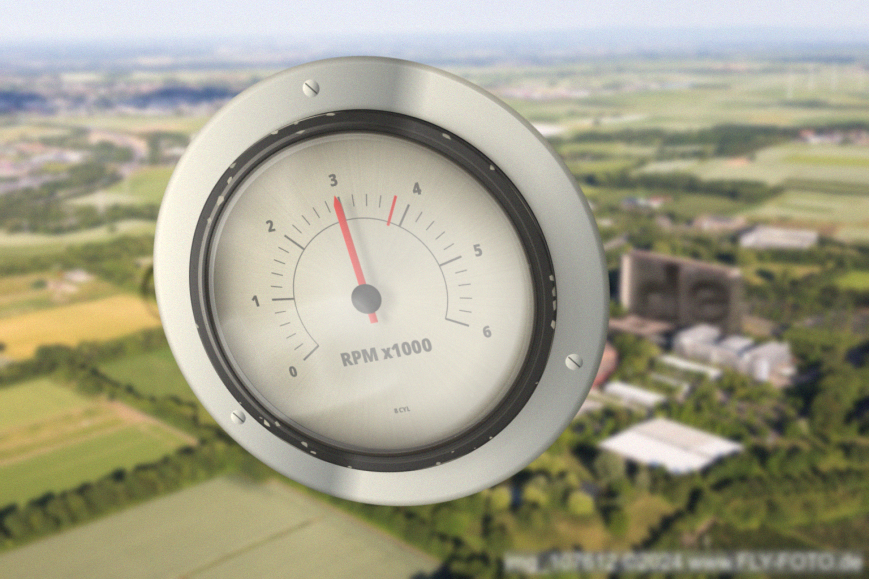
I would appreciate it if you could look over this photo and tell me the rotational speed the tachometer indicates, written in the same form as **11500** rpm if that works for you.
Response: **3000** rpm
